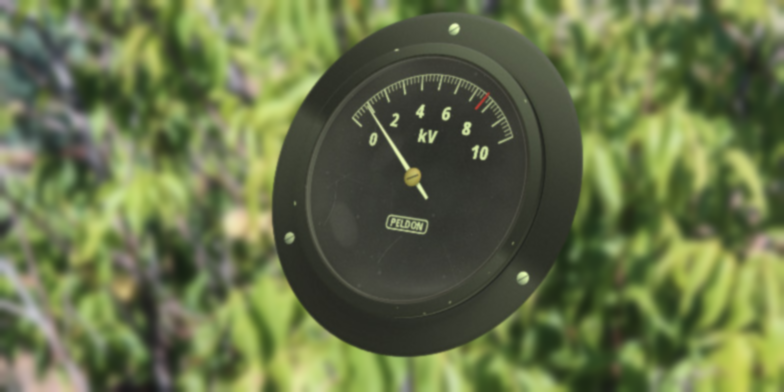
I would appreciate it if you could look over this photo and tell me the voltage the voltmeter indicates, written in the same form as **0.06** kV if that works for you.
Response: **1** kV
